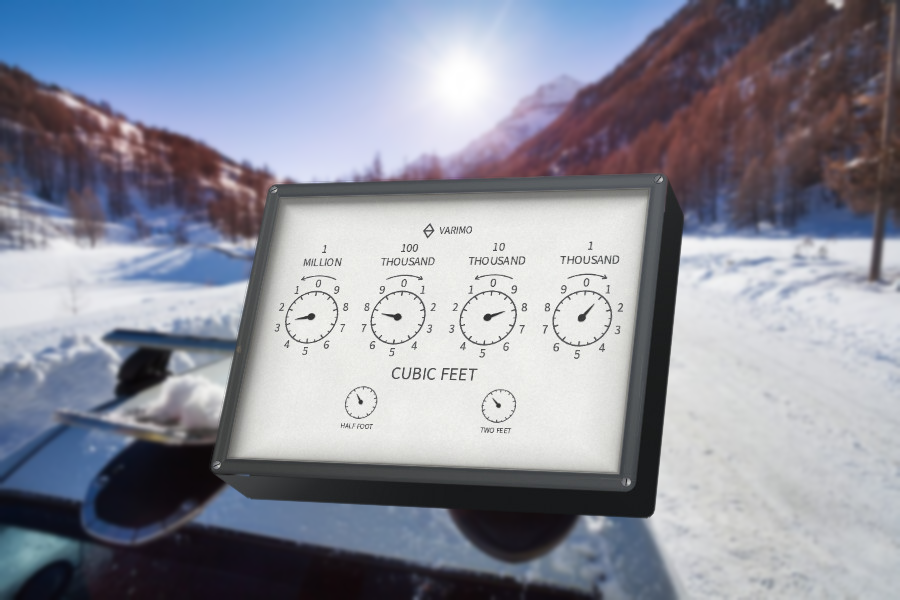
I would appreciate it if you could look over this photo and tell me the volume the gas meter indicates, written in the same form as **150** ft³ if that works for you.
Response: **278100** ft³
